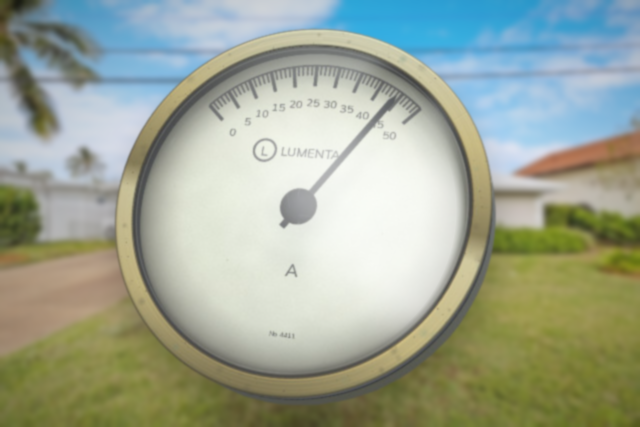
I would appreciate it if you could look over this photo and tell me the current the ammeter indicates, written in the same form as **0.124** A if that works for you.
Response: **45** A
